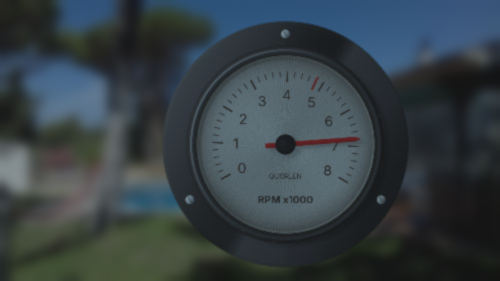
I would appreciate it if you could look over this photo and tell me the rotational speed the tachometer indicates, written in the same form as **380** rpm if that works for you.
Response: **6800** rpm
